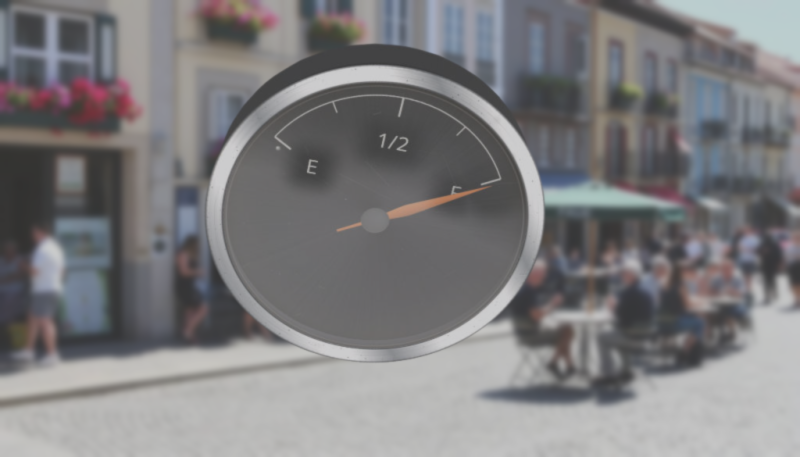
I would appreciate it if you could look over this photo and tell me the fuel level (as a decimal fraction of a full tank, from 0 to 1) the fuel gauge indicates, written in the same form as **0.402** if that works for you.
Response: **1**
